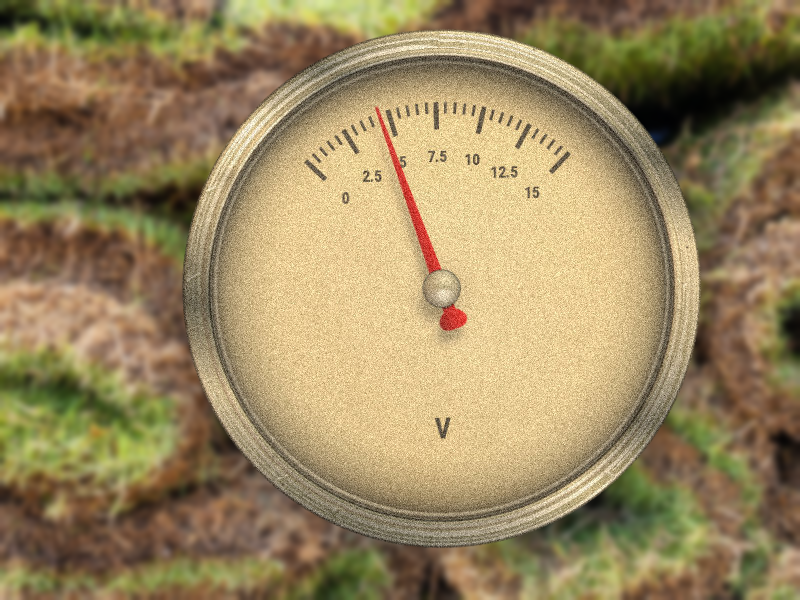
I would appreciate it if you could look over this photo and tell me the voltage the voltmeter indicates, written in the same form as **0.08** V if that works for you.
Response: **4.5** V
